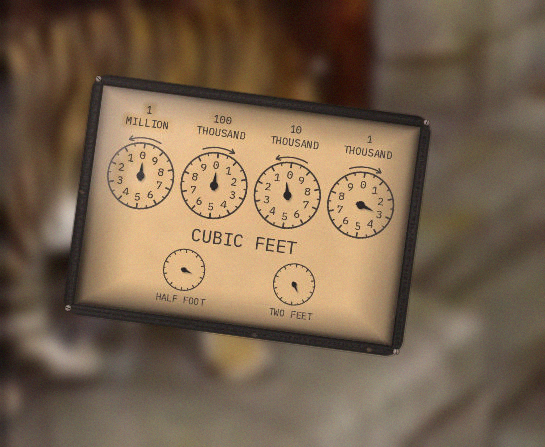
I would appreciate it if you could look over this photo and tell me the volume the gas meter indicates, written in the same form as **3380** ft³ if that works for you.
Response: **300** ft³
